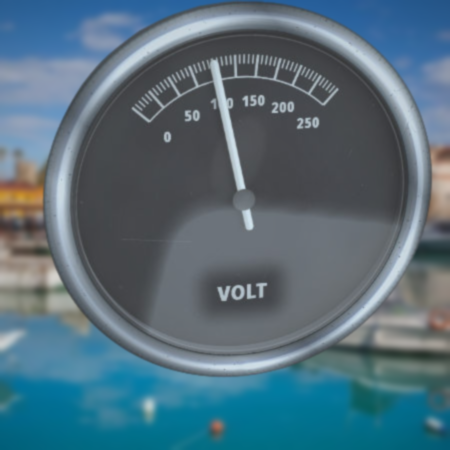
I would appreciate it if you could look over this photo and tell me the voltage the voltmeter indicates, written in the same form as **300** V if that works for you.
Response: **100** V
